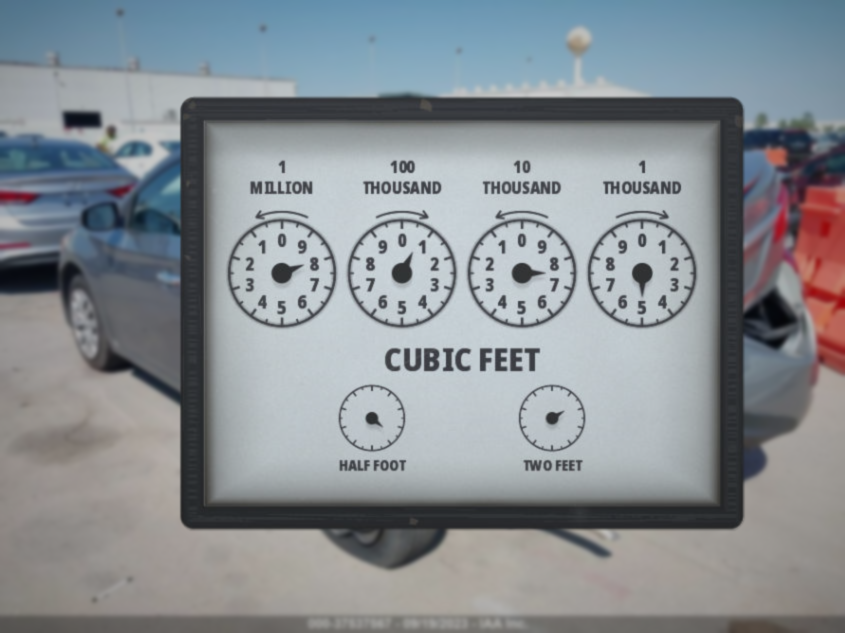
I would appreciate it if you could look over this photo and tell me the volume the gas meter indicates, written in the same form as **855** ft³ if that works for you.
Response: **807500** ft³
